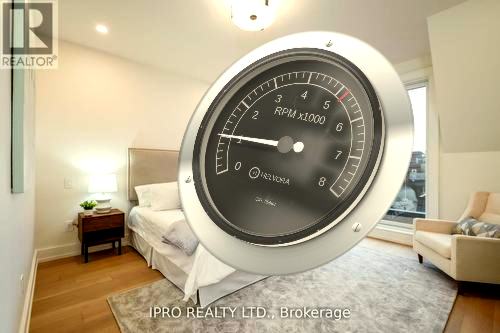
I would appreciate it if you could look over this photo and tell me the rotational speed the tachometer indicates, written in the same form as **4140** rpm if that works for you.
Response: **1000** rpm
